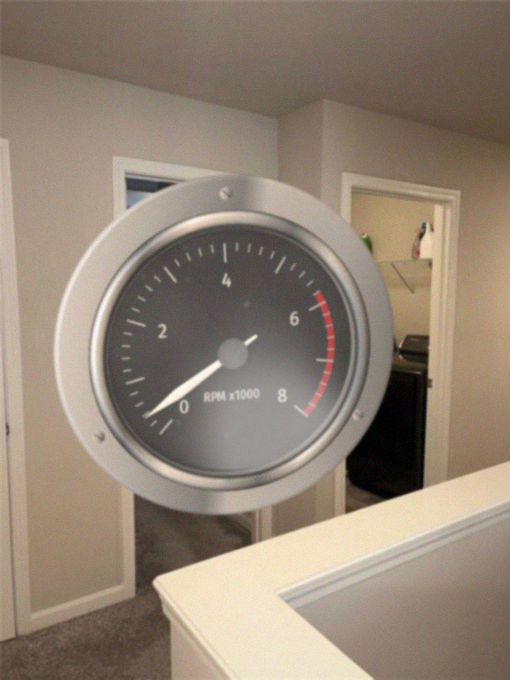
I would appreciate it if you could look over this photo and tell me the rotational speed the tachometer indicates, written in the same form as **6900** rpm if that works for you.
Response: **400** rpm
